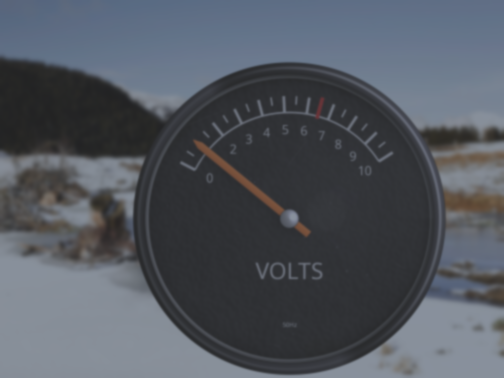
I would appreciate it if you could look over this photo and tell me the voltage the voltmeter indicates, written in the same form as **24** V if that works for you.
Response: **1** V
